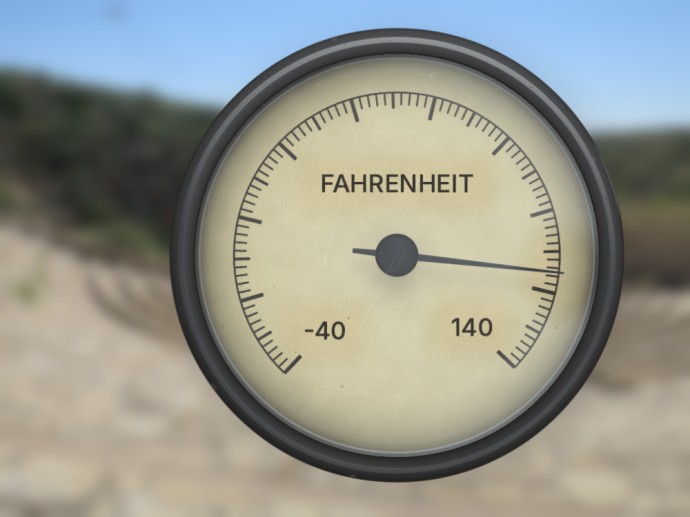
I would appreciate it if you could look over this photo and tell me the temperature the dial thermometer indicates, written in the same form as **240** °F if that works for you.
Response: **115** °F
